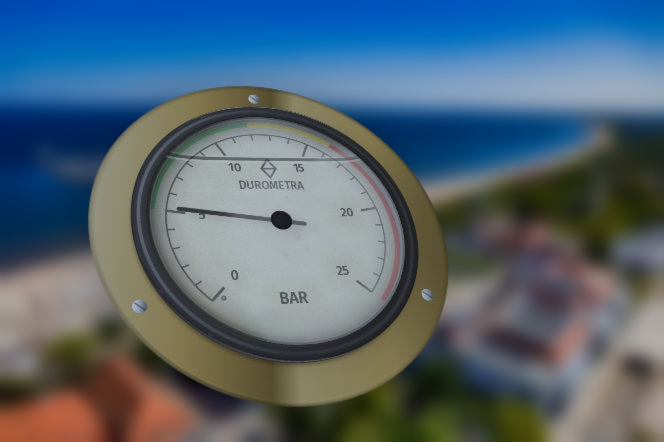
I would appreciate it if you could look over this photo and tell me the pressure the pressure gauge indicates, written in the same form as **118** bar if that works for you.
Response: **5** bar
